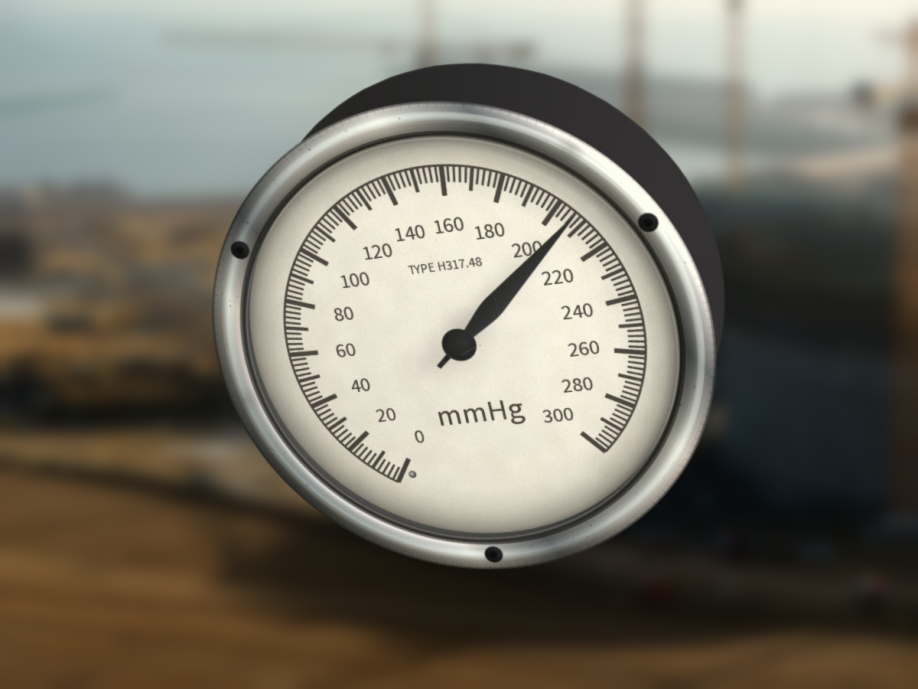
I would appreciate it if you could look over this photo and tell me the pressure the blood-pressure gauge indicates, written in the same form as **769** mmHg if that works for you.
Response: **206** mmHg
